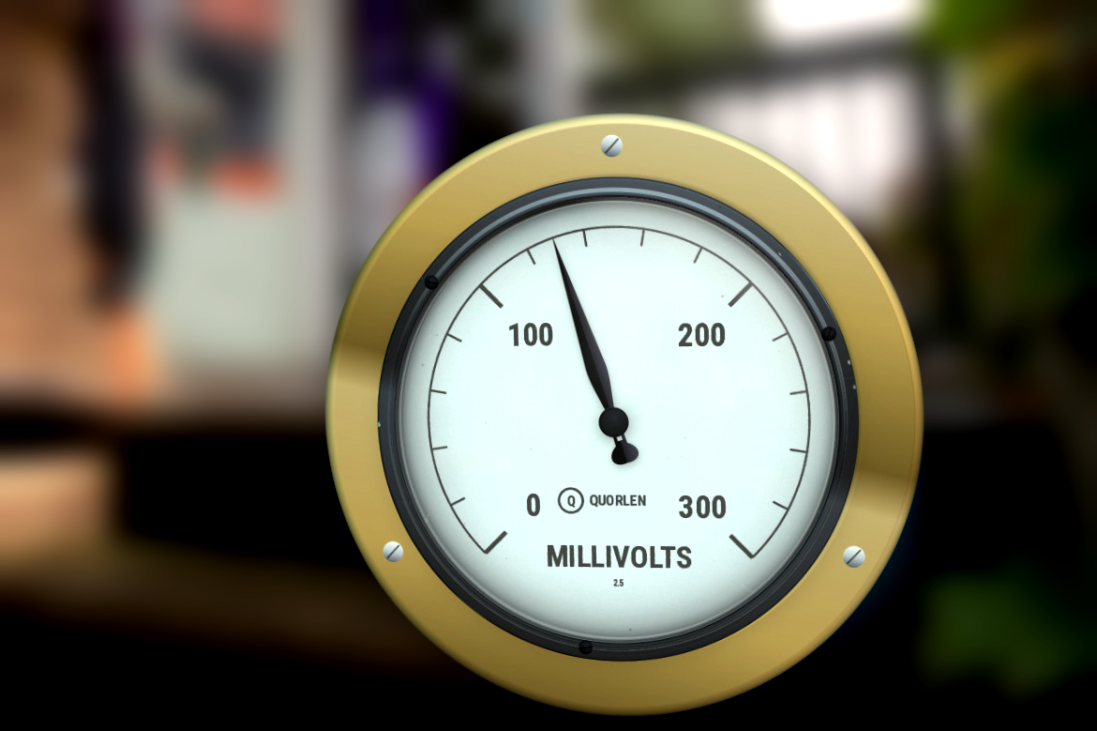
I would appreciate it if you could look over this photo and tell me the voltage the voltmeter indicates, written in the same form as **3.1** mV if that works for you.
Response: **130** mV
